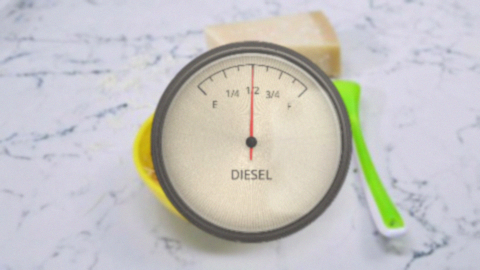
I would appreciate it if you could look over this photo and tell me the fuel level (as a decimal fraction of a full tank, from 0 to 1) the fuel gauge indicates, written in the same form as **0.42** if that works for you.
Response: **0.5**
